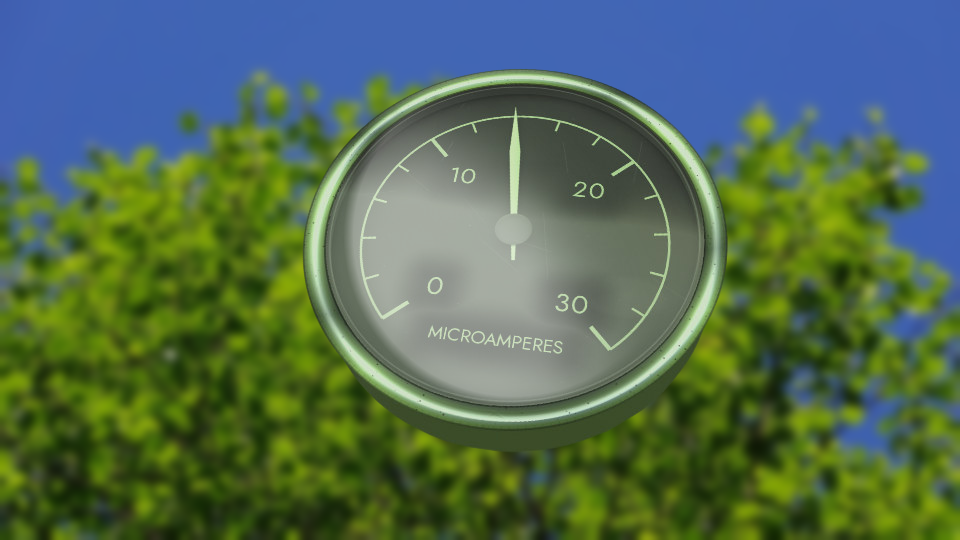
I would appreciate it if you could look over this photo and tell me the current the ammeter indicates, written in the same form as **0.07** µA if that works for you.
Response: **14** µA
